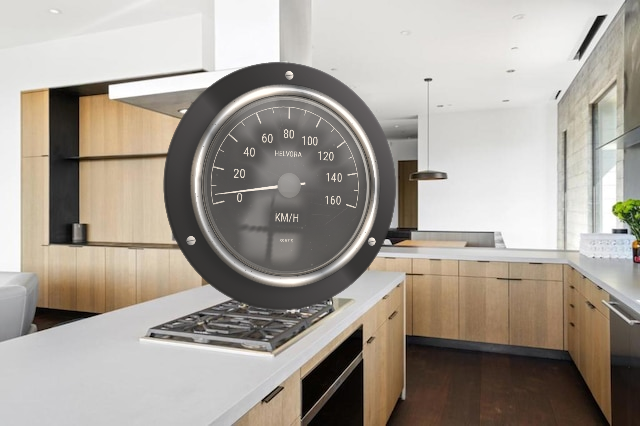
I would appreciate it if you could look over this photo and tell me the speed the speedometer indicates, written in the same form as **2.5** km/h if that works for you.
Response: **5** km/h
